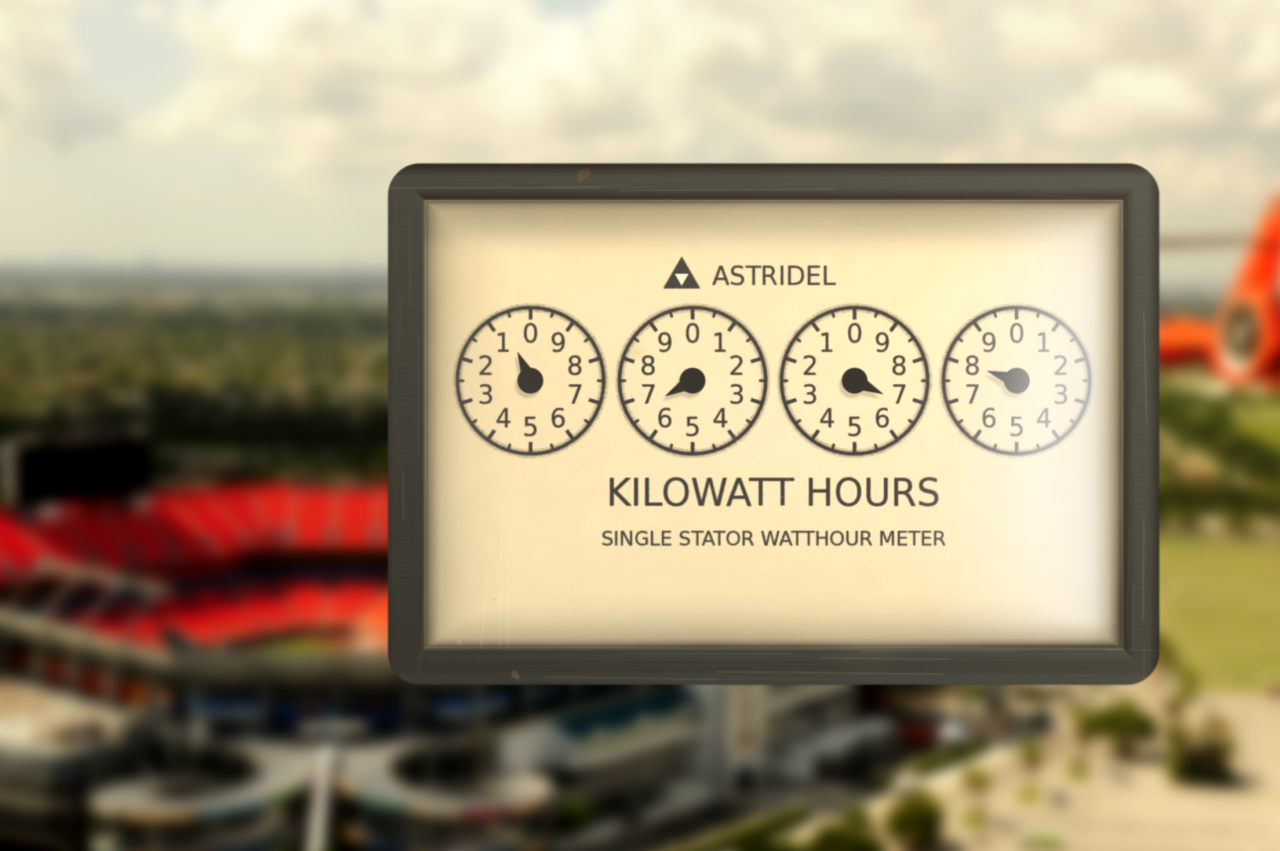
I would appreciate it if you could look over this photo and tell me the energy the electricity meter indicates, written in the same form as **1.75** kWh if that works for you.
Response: **668** kWh
